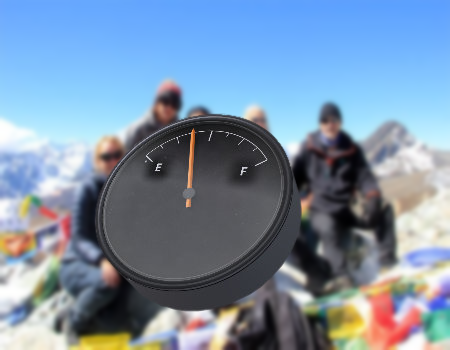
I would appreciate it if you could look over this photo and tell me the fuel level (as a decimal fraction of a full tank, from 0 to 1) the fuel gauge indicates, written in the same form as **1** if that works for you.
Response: **0.375**
